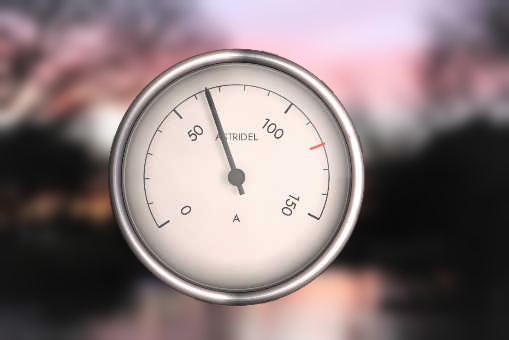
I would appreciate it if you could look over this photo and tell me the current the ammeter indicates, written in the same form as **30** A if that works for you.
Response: **65** A
